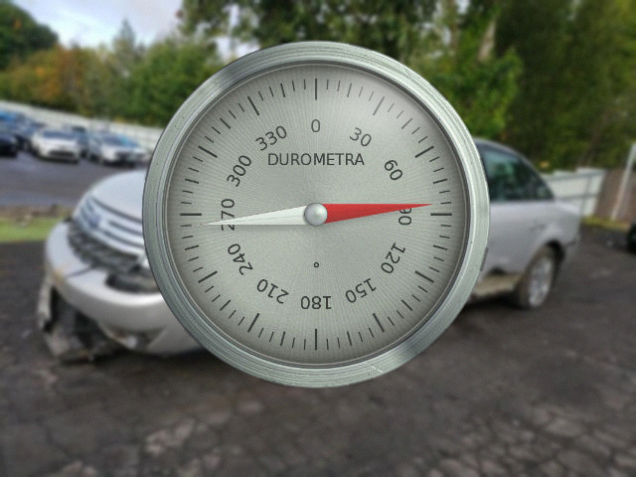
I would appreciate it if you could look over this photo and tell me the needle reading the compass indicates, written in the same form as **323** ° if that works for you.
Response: **85** °
